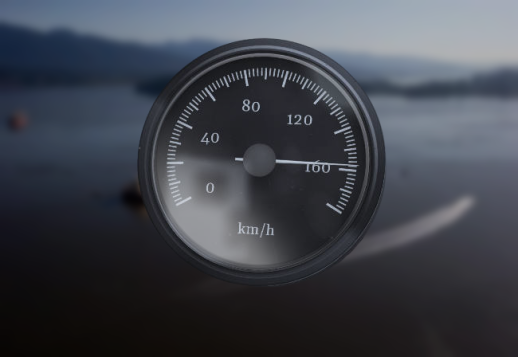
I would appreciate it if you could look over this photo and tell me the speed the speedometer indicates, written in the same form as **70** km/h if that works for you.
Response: **158** km/h
